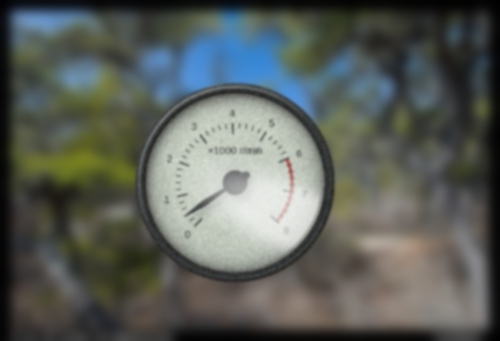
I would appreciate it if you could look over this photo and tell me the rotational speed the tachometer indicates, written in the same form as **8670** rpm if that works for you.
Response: **400** rpm
